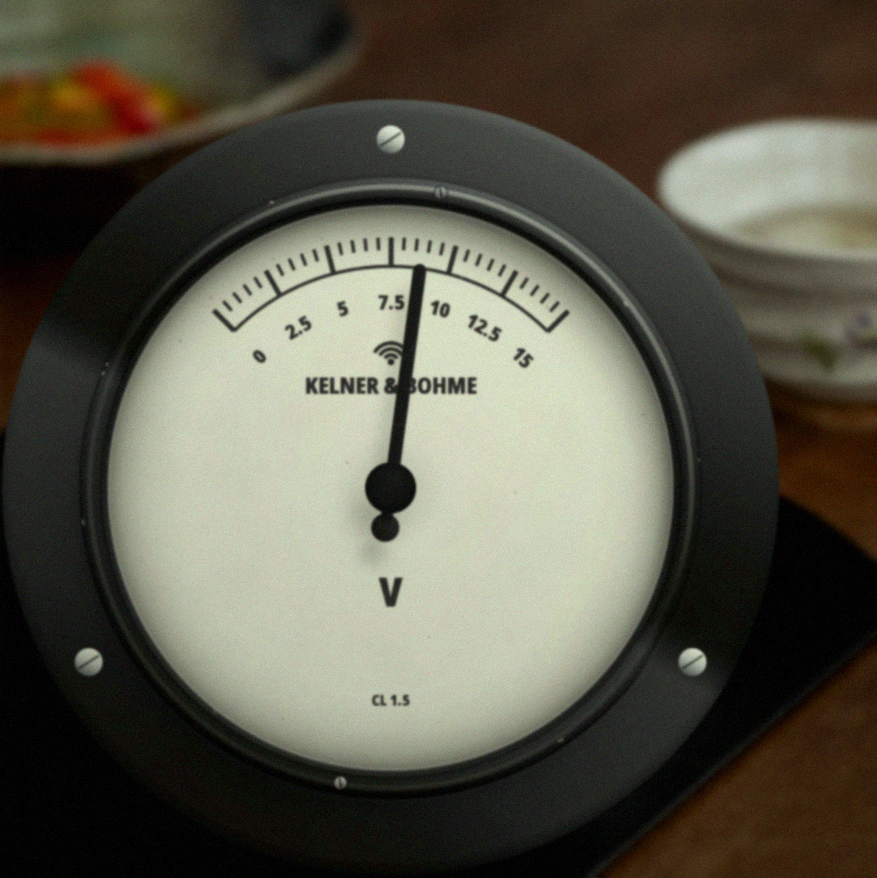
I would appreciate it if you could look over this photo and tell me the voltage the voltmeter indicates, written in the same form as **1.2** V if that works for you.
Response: **8.75** V
